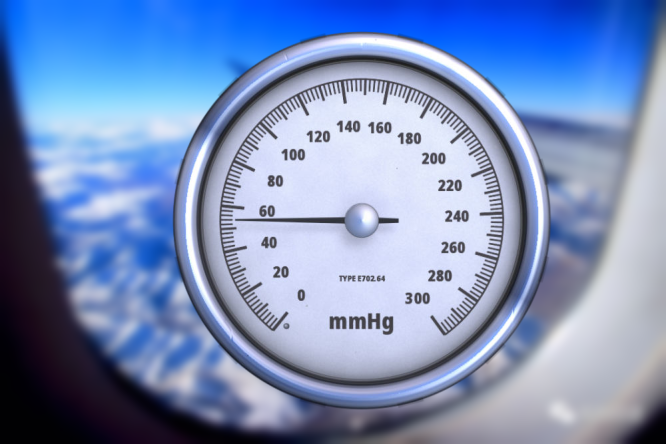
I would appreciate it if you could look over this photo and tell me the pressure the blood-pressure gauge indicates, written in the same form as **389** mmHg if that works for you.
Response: **54** mmHg
